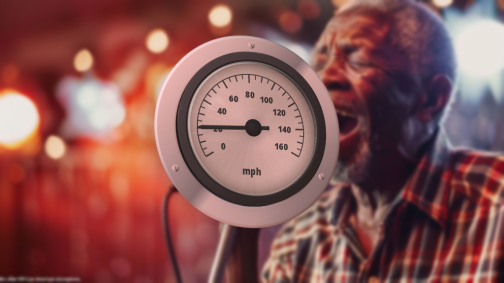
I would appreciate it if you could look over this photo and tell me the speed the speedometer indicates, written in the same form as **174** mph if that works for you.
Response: **20** mph
